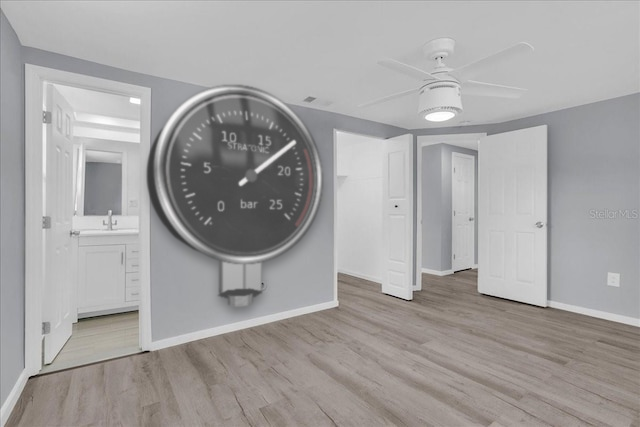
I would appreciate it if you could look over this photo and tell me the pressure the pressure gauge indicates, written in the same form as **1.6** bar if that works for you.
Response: **17.5** bar
